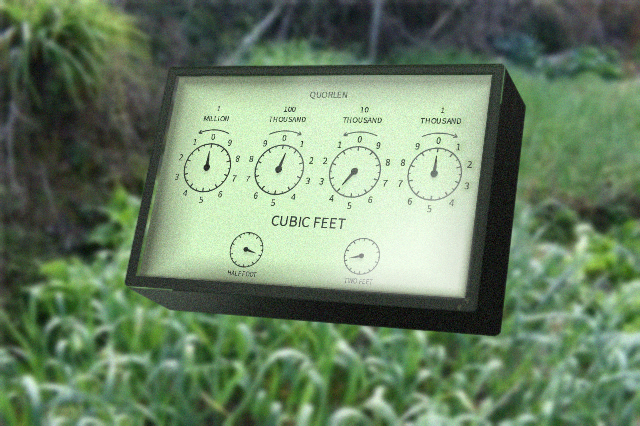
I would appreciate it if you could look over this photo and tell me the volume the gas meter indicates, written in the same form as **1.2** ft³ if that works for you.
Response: **4000** ft³
